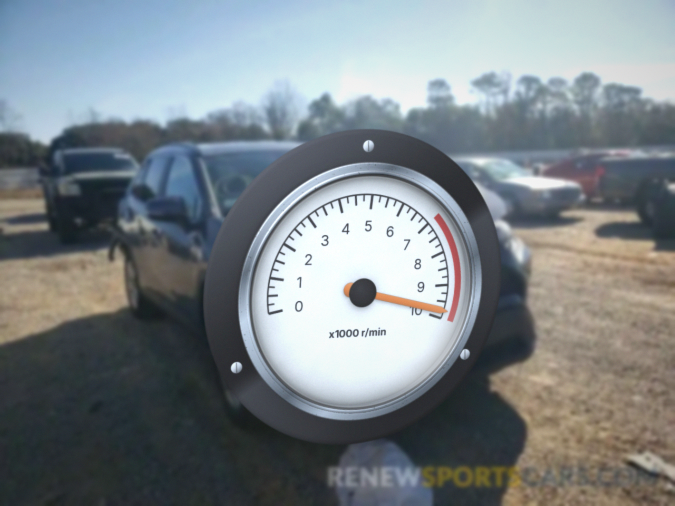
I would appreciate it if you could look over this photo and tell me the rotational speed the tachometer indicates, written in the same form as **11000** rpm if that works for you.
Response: **9750** rpm
